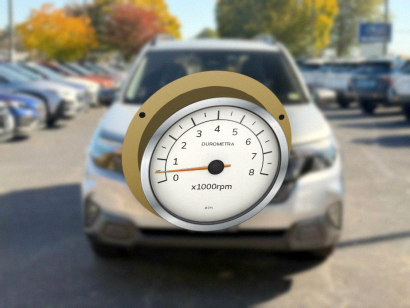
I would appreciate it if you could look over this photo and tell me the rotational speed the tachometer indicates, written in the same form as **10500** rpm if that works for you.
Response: **500** rpm
